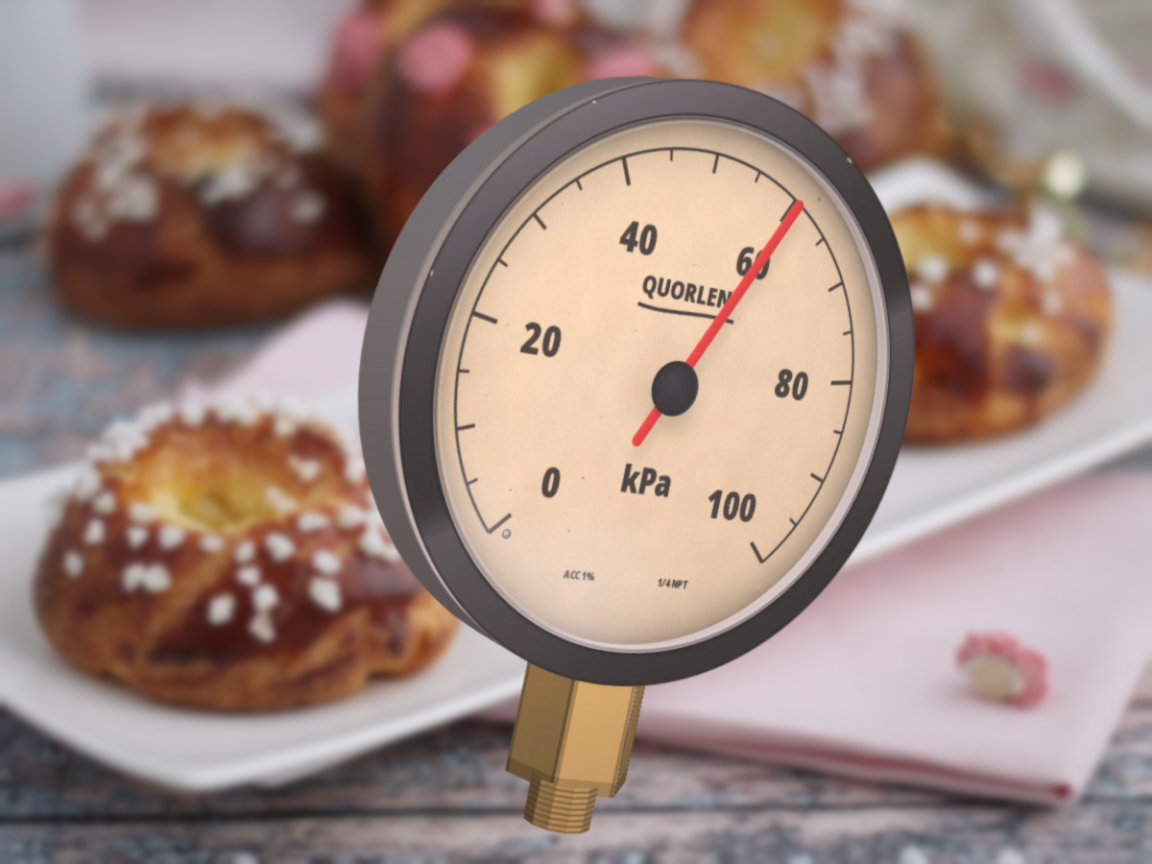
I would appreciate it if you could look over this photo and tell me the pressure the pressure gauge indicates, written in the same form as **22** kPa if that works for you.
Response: **60** kPa
